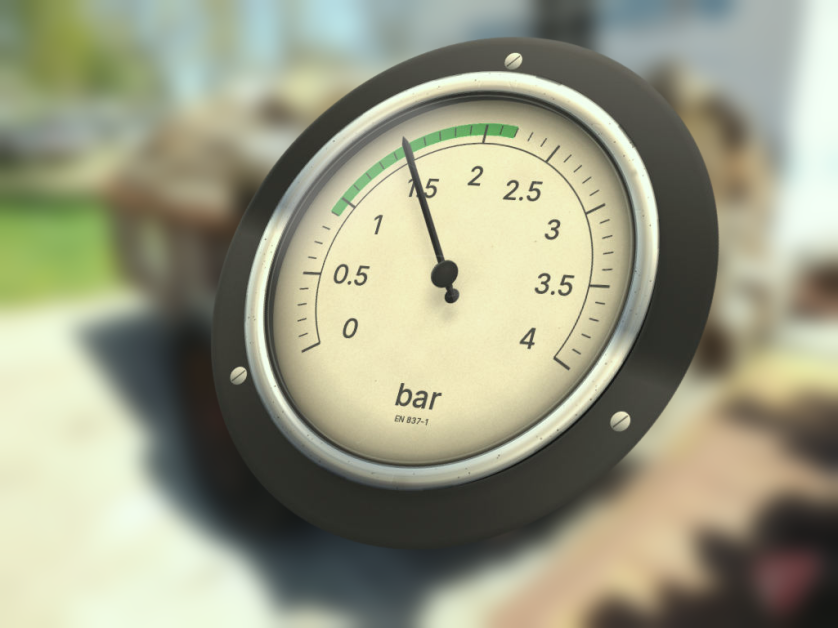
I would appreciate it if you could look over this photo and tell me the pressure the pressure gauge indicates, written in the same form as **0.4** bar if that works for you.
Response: **1.5** bar
